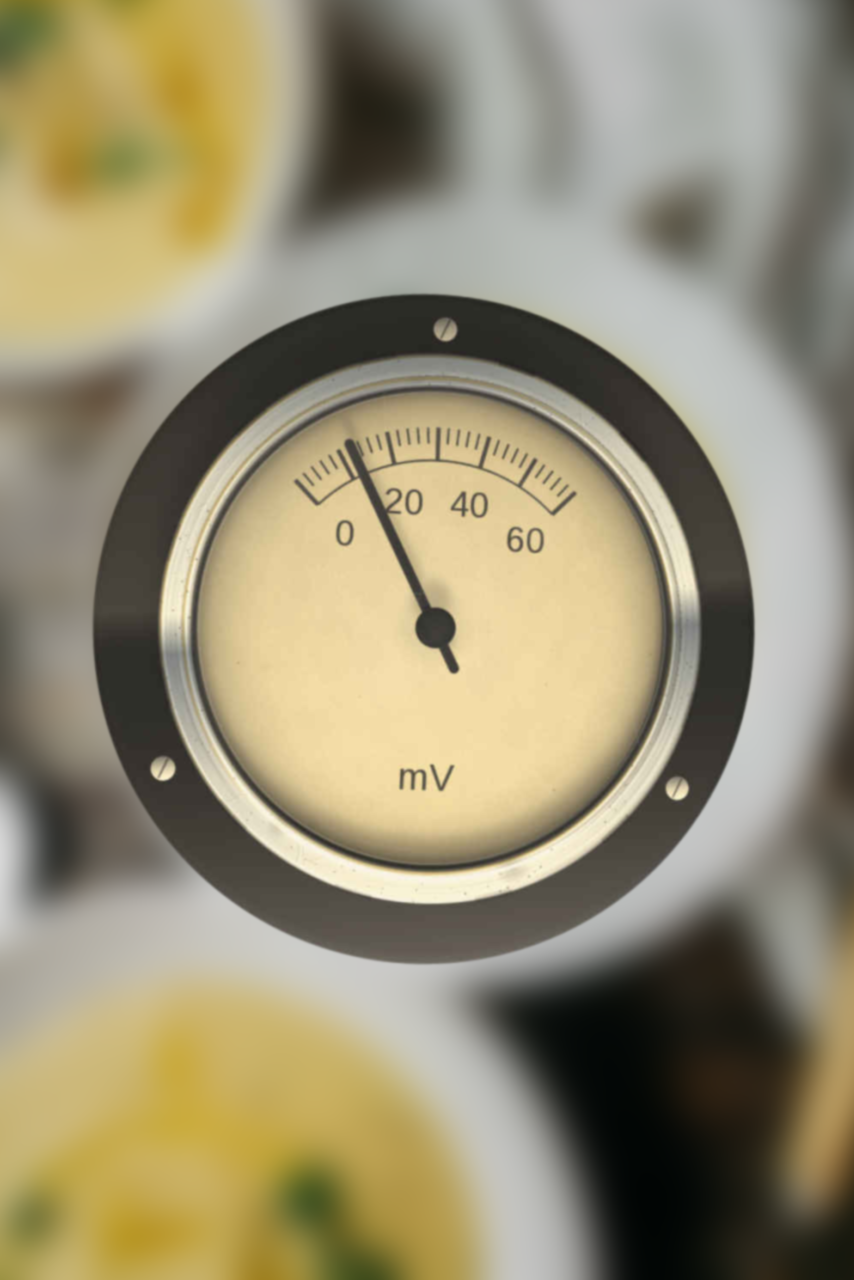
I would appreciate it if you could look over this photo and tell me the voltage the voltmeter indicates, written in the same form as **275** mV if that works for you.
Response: **12** mV
